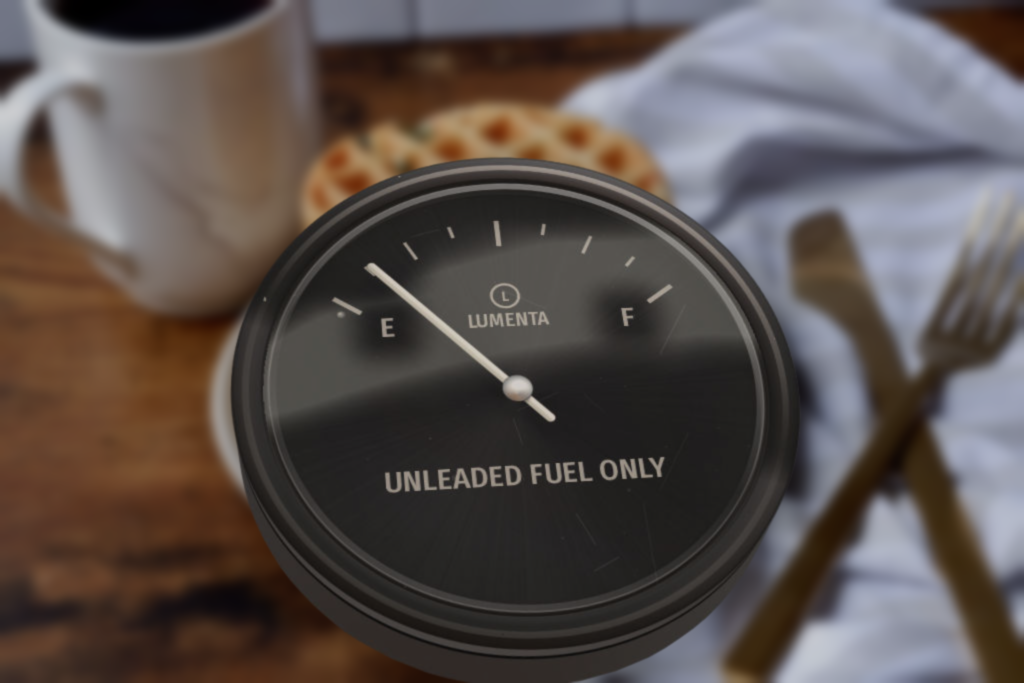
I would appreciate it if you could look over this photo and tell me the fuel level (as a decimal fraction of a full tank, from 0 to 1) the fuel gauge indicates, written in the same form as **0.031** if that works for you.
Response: **0.125**
